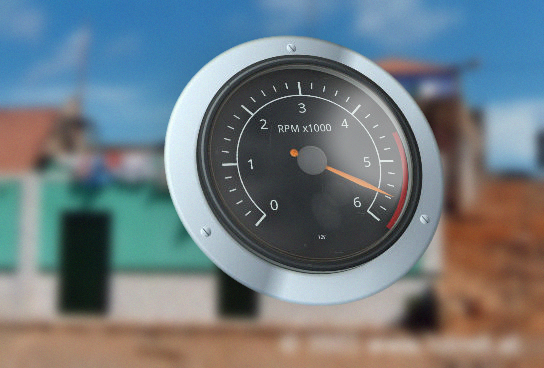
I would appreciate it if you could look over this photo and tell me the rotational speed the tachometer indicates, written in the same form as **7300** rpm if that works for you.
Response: **5600** rpm
